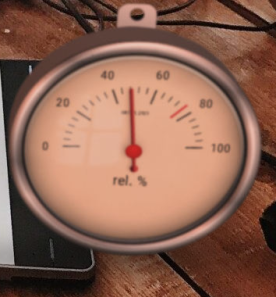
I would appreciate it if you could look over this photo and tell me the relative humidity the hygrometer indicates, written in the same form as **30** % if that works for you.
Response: **48** %
